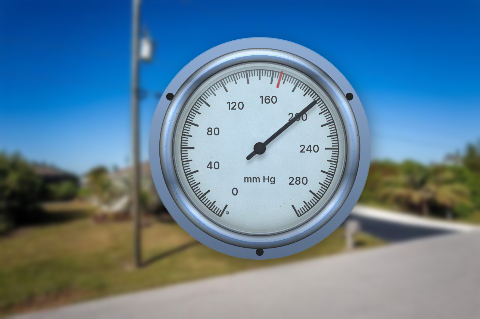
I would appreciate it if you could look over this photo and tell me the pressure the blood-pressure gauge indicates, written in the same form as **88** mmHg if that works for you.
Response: **200** mmHg
